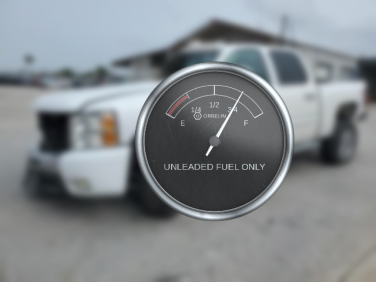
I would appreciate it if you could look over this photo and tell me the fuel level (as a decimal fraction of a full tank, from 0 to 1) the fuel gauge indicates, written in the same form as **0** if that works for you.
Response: **0.75**
